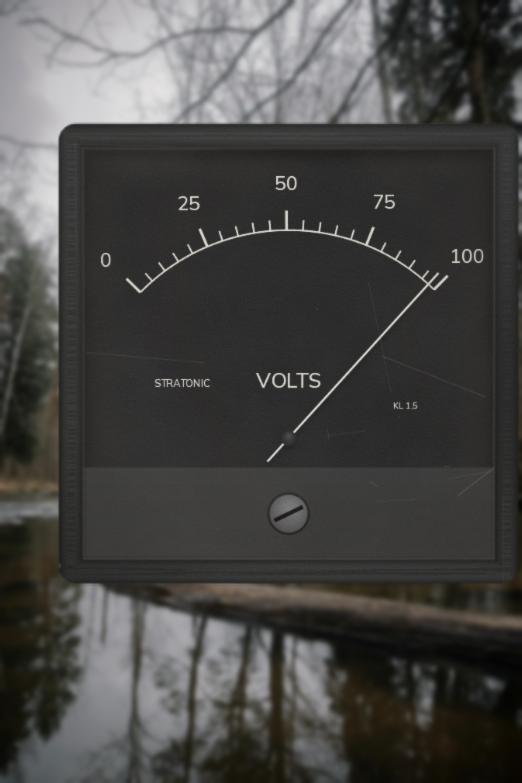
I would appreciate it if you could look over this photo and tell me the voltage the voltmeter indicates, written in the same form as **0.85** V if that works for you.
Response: **97.5** V
